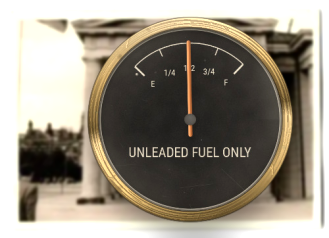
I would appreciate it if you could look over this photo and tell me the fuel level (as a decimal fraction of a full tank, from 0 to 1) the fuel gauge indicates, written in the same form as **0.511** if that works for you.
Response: **0.5**
